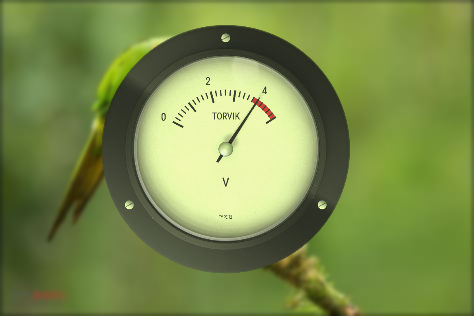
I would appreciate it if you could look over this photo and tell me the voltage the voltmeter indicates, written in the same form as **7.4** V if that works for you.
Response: **4** V
